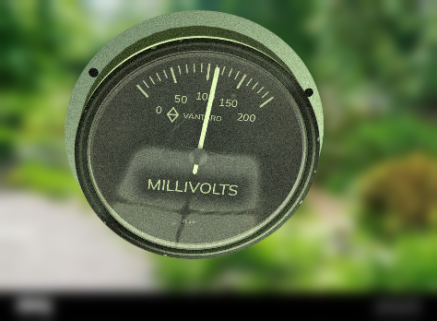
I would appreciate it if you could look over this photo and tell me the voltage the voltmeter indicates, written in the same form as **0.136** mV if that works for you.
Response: **110** mV
